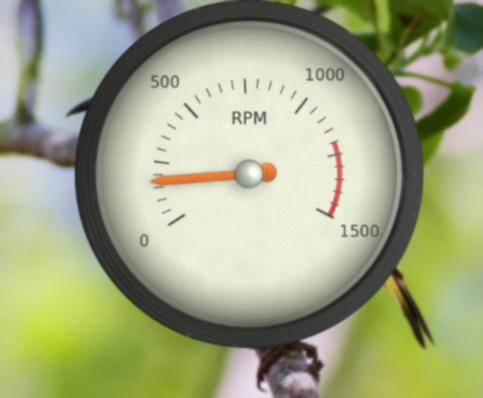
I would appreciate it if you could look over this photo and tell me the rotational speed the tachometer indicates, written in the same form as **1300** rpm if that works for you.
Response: **175** rpm
